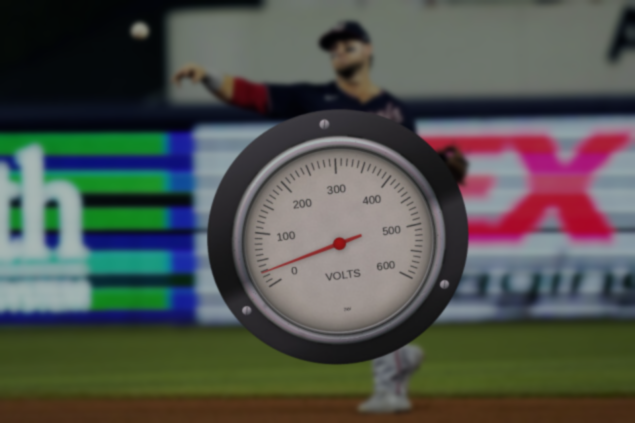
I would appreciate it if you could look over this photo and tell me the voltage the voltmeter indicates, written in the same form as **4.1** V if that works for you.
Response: **30** V
